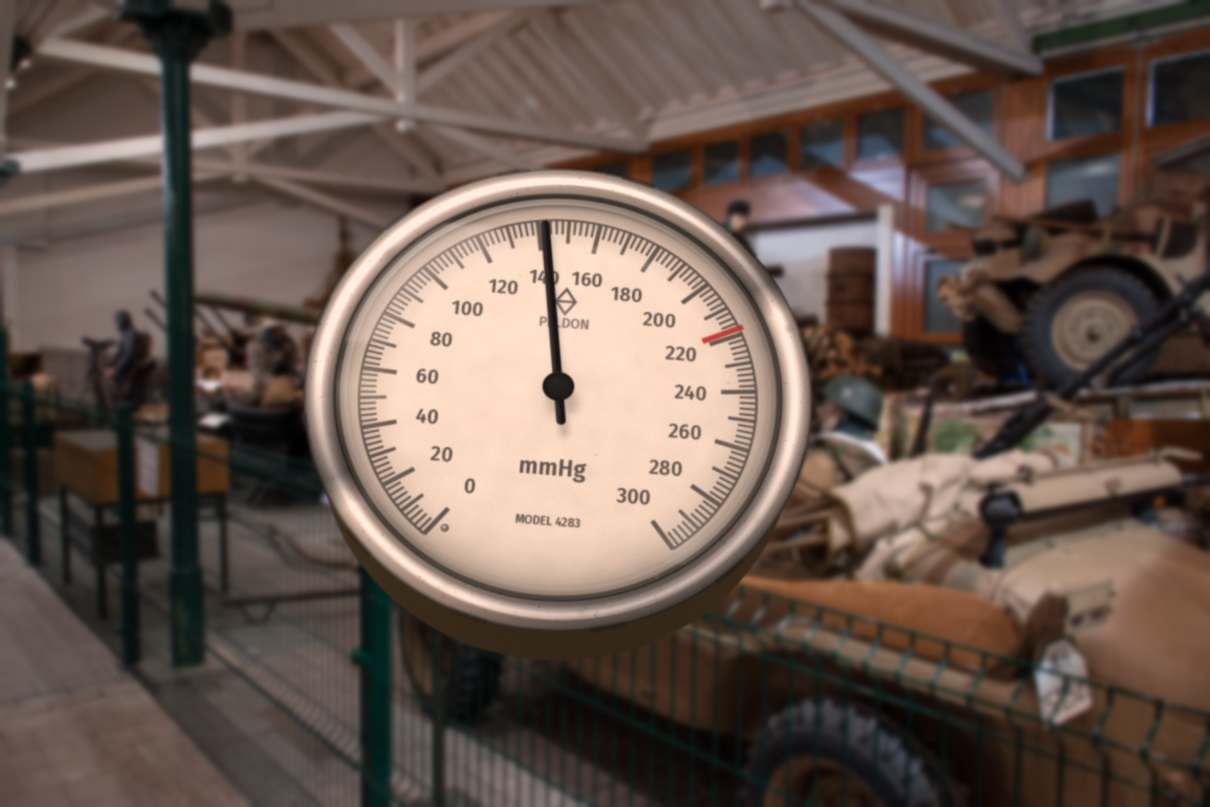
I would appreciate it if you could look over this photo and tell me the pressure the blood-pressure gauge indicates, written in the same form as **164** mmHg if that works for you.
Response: **142** mmHg
